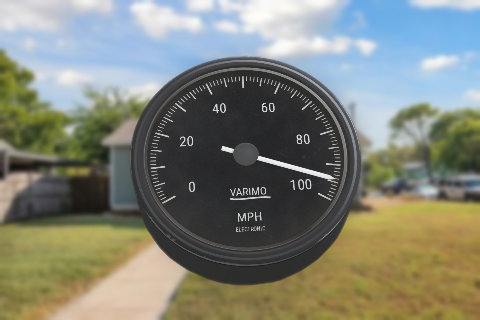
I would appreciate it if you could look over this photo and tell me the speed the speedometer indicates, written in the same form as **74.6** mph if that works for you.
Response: **95** mph
